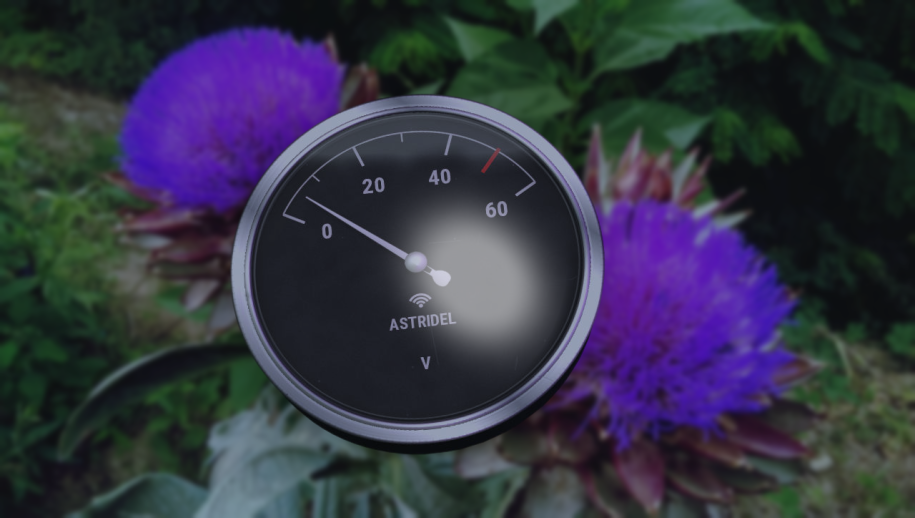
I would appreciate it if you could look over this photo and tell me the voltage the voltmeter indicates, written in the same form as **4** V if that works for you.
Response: **5** V
